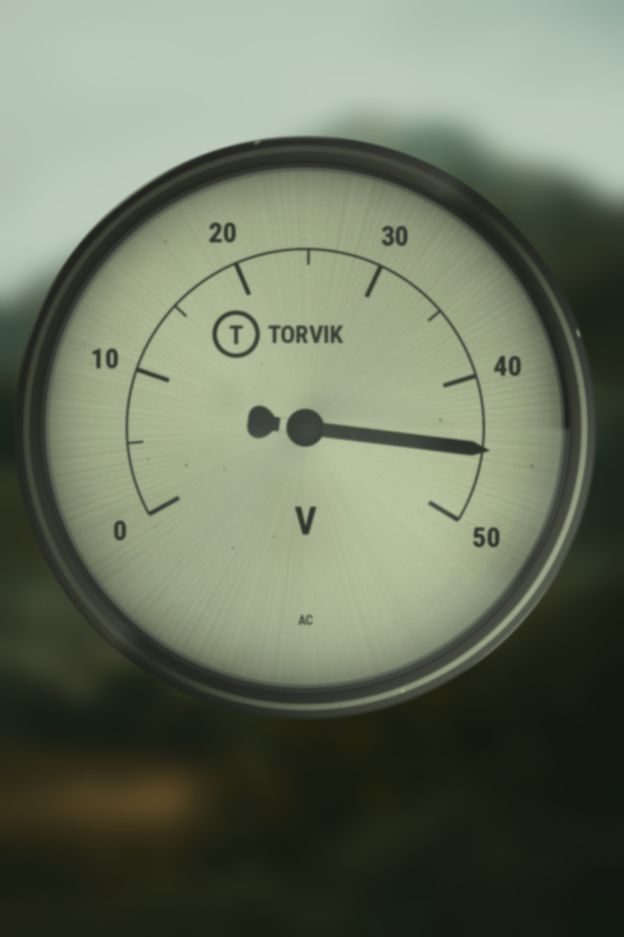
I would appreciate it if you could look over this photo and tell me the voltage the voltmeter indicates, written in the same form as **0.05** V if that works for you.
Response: **45** V
